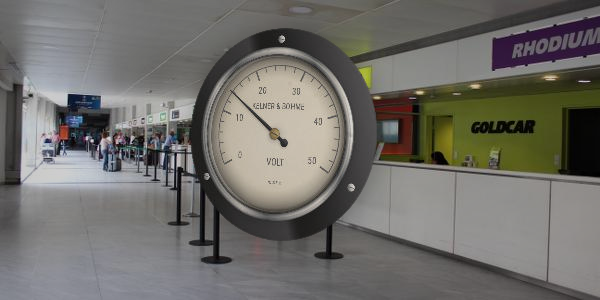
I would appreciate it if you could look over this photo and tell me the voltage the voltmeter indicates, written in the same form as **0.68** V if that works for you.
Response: **14** V
